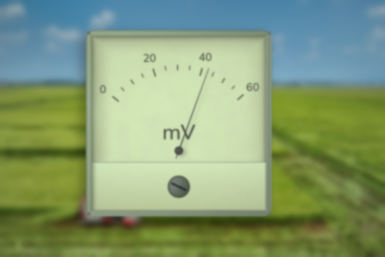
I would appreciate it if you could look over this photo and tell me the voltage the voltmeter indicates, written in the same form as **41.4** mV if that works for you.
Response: **42.5** mV
